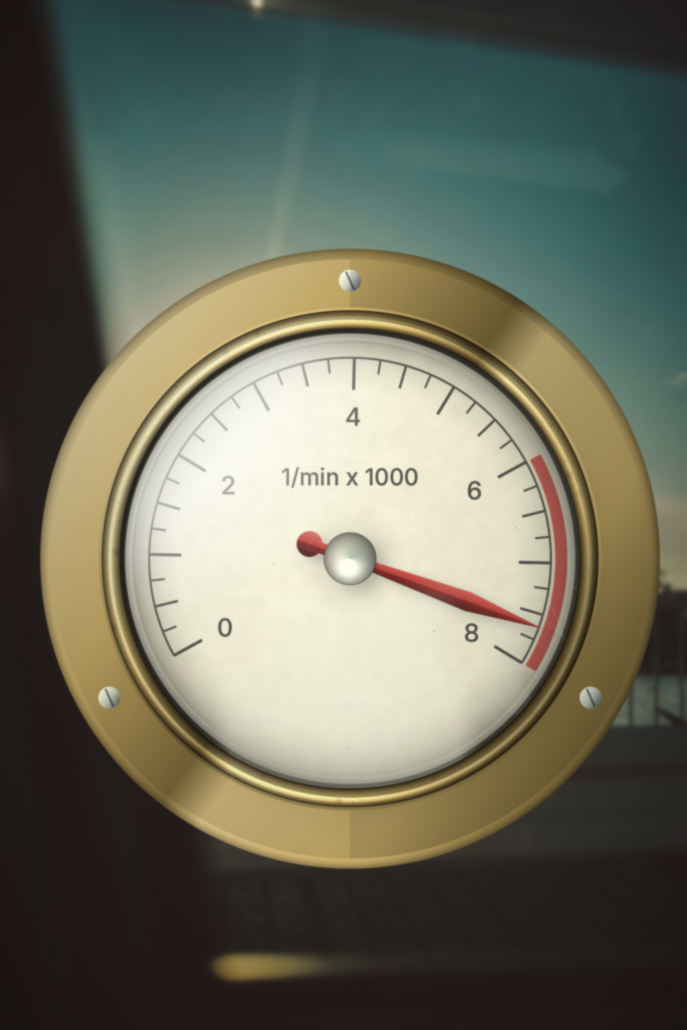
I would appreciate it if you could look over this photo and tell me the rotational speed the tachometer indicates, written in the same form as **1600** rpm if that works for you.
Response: **7625** rpm
